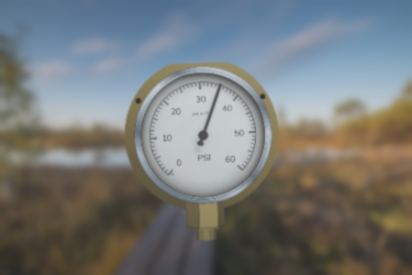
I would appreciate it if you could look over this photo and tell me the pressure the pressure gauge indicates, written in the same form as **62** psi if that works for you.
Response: **35** psi
